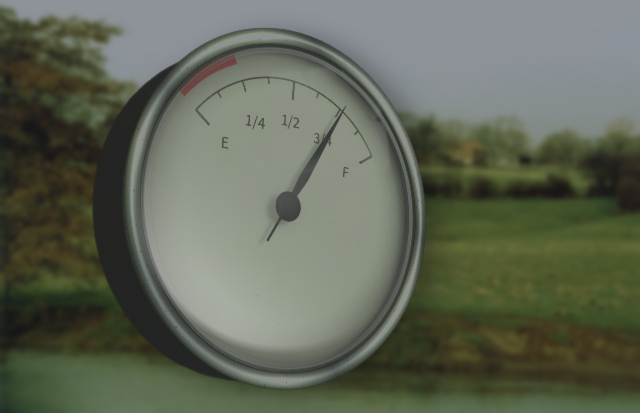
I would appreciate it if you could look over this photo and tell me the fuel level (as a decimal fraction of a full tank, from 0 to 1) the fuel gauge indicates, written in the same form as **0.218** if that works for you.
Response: **0.75**
